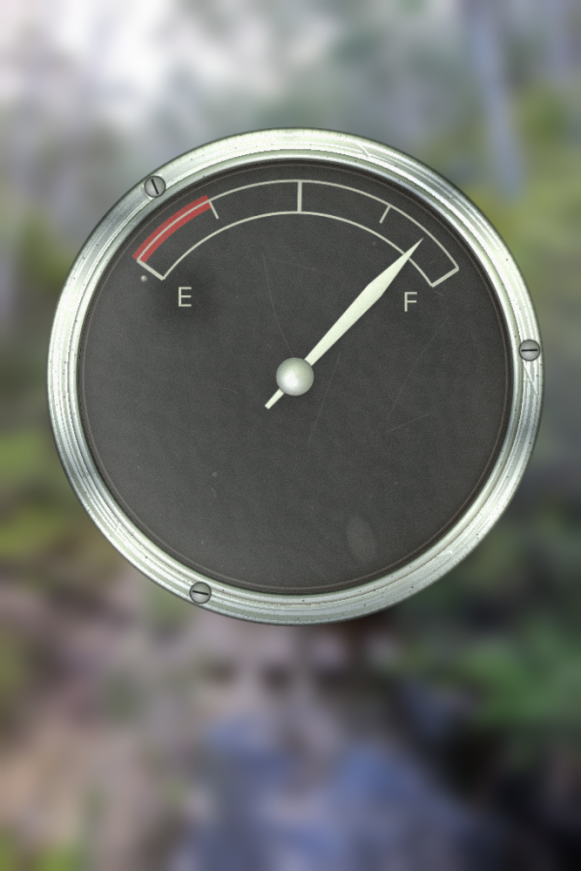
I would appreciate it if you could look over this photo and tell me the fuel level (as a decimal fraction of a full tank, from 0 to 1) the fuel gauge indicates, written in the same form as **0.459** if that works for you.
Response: **0.875**
